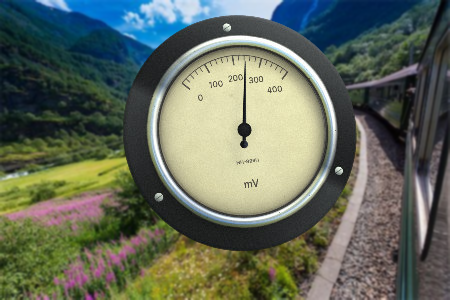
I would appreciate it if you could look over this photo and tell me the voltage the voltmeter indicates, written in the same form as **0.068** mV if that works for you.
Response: **240** mV
